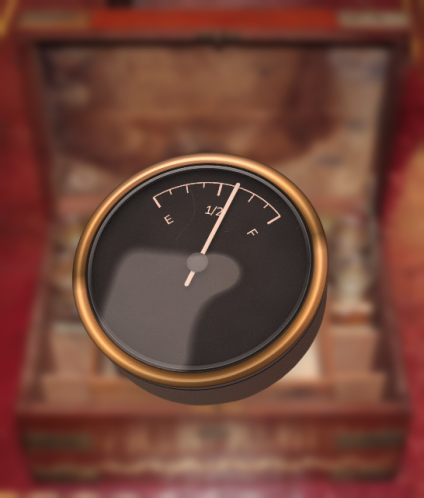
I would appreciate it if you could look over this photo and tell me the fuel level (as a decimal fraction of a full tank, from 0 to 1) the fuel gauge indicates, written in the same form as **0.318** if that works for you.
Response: **0.625**
